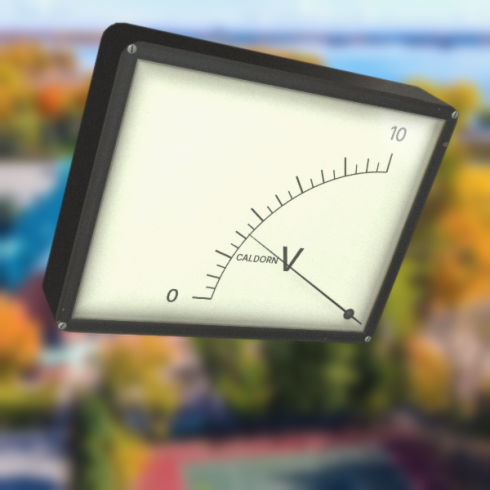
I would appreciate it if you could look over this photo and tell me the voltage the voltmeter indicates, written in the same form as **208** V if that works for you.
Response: **3.25** V
